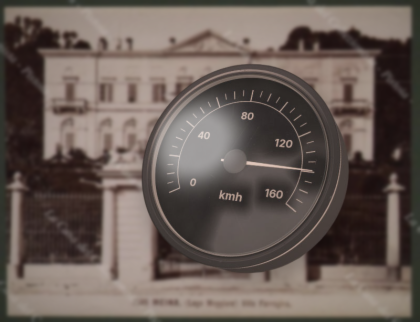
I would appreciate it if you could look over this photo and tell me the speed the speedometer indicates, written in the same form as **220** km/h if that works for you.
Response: **140** km/h
